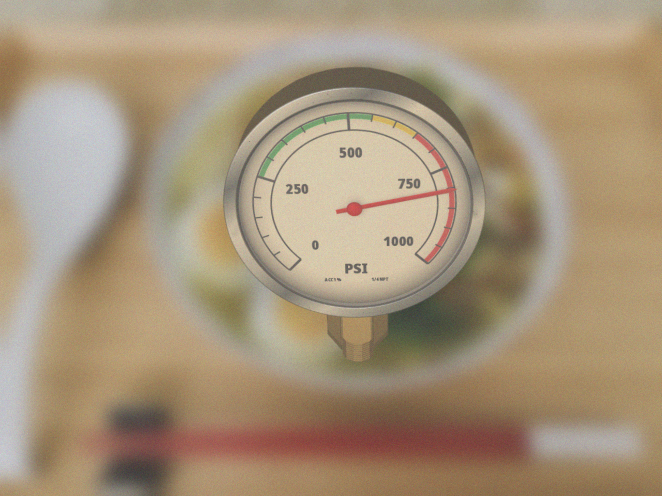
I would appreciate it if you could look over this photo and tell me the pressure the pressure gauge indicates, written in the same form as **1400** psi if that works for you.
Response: **800** psi
